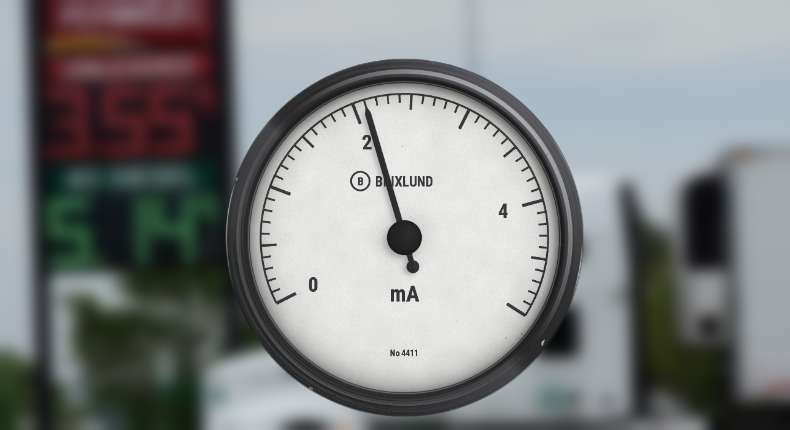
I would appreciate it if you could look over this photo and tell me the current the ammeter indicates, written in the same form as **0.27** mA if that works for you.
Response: **2.1** mA
